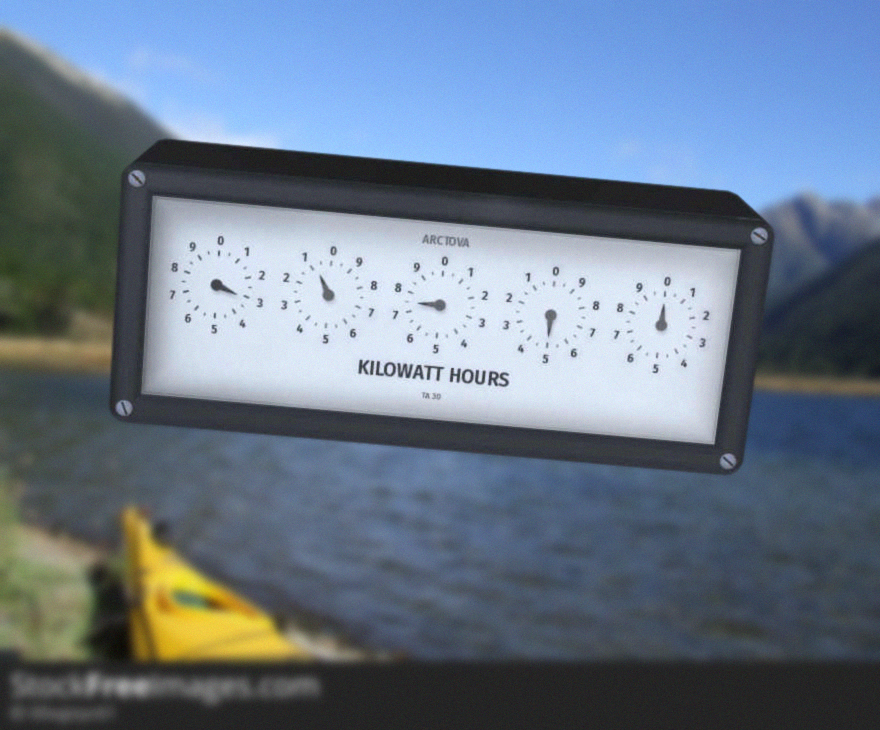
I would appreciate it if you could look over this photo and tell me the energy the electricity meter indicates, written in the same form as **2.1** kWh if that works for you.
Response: **30750** kWh
